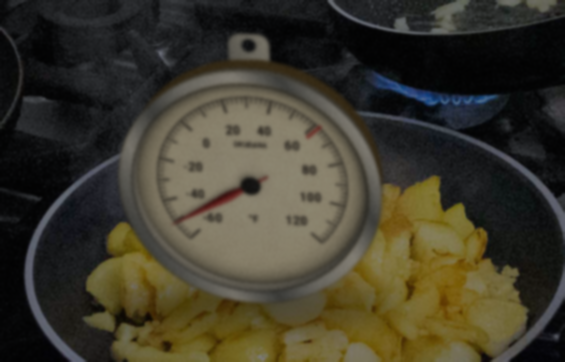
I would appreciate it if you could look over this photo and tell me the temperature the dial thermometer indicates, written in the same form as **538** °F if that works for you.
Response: **-50** °F
